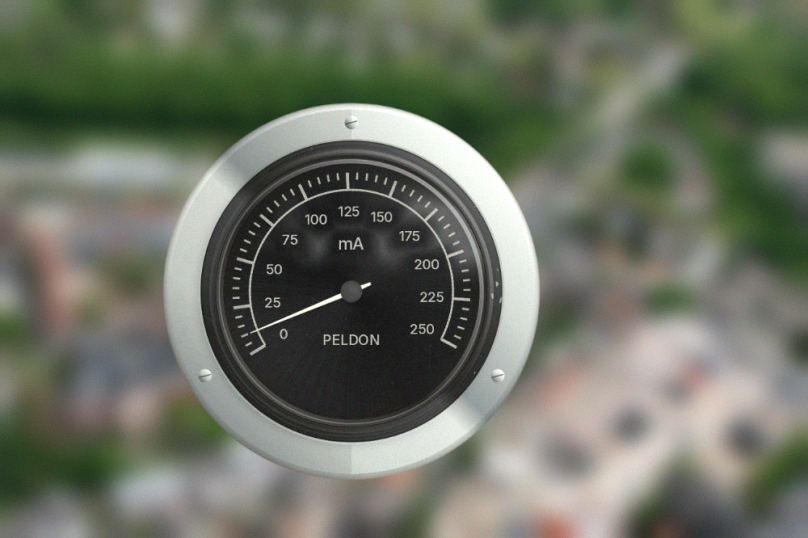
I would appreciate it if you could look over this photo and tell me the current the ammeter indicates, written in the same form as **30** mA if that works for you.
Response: **10** mA
